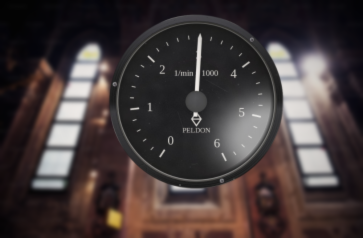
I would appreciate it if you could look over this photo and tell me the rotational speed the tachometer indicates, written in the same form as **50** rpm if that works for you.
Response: **3000** rpm
